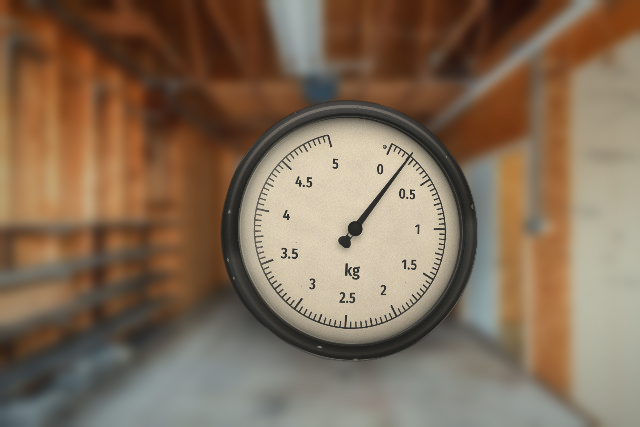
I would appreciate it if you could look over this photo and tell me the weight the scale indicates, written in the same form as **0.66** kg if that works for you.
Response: **0.2** kg
